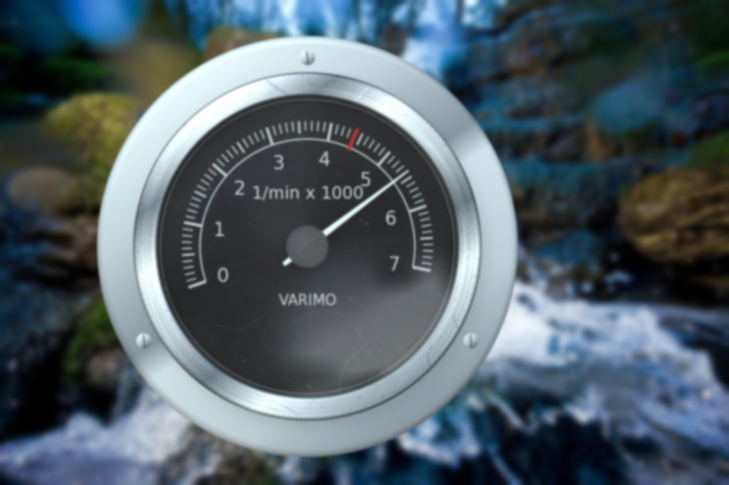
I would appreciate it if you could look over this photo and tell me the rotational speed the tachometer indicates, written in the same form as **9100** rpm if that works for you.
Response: **5400** rpm
